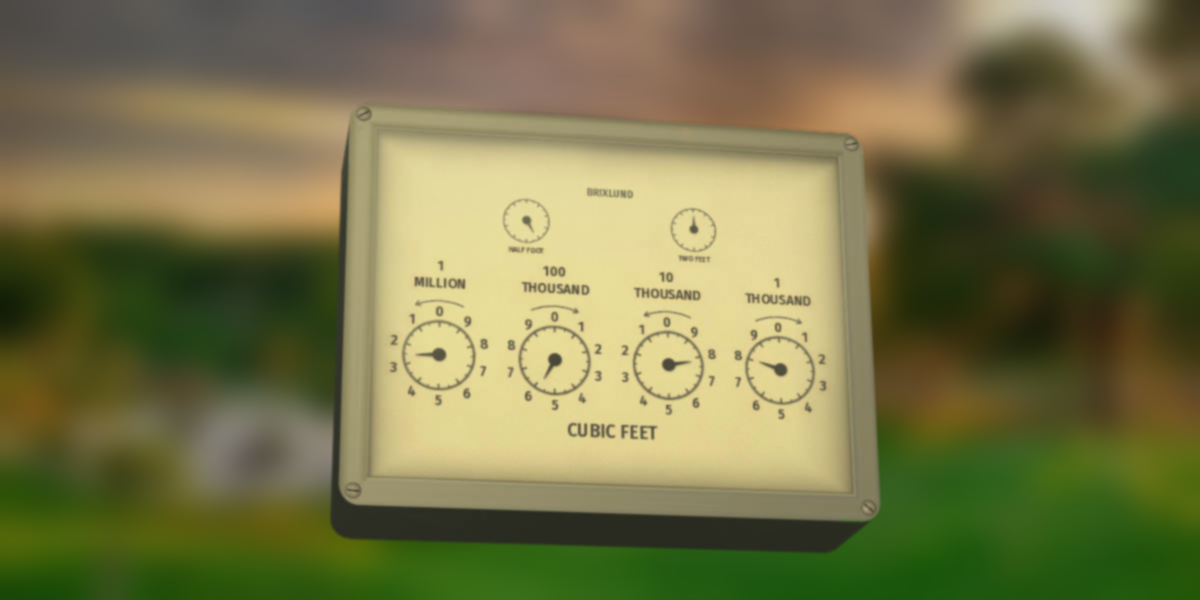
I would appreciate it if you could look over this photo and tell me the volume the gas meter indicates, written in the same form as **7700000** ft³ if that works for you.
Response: **257800** ft³
